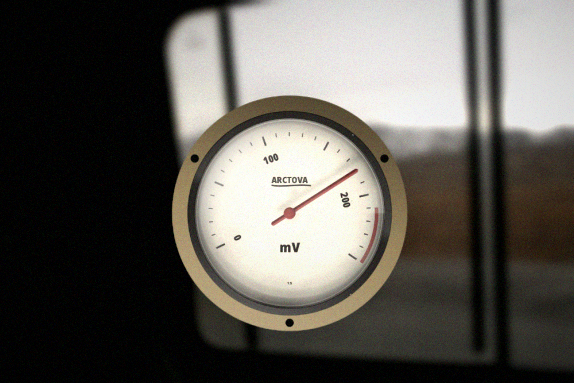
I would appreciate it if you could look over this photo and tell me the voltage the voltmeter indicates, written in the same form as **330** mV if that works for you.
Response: **180** mV
